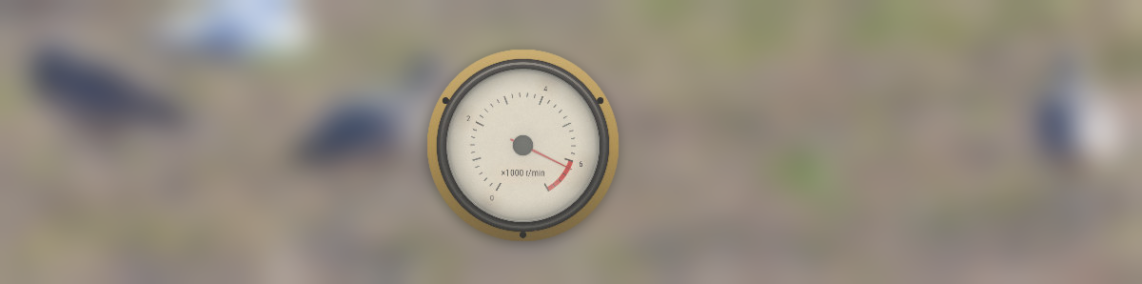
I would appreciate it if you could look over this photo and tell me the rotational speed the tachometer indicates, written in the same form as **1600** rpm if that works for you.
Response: **6200** rpm
